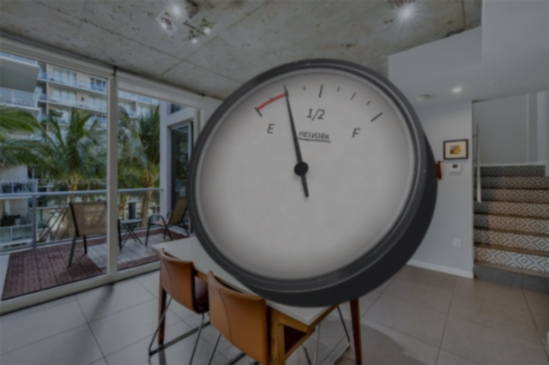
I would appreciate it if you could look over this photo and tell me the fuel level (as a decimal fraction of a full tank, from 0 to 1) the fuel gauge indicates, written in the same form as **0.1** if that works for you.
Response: **0.25**
